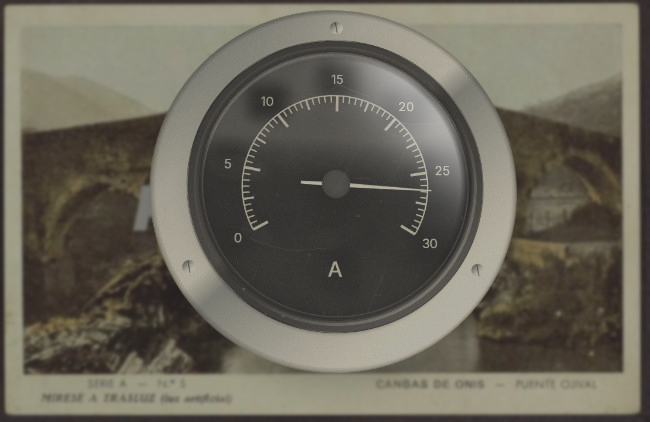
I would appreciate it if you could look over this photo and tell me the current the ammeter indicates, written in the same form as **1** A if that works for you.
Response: **26.5** A
